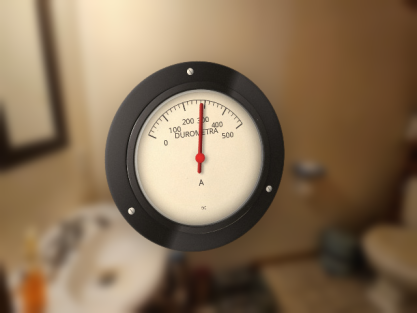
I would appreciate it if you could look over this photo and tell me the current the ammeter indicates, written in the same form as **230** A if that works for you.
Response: **280** A
